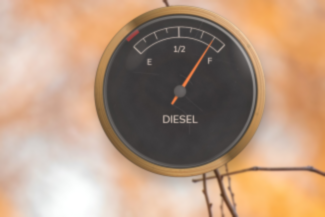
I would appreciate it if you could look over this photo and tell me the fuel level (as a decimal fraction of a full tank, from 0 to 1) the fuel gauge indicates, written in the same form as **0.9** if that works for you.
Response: **0.875**
